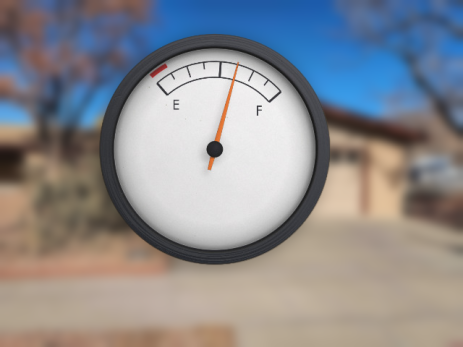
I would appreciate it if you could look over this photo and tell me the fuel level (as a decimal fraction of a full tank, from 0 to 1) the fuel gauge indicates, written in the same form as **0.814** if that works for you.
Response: **0.625**
